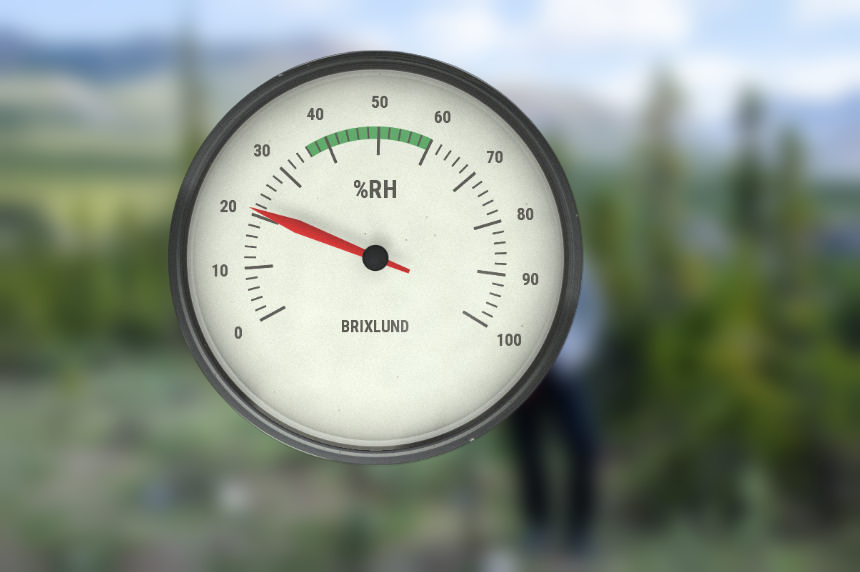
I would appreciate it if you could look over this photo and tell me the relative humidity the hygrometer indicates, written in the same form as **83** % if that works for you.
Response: **21** %
